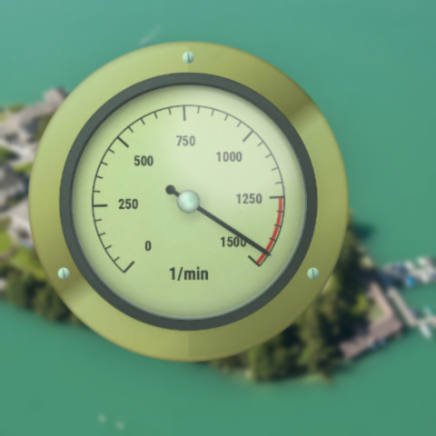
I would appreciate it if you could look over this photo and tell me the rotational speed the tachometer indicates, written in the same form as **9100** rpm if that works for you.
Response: **1450** rpm
